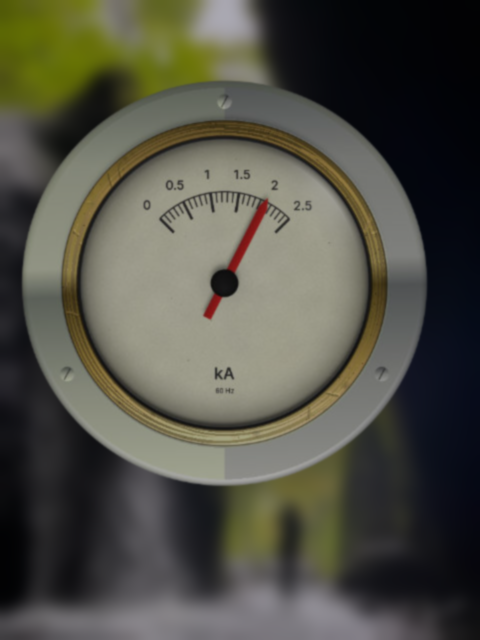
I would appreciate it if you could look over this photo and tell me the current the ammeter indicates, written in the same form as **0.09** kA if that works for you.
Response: **2** kA
